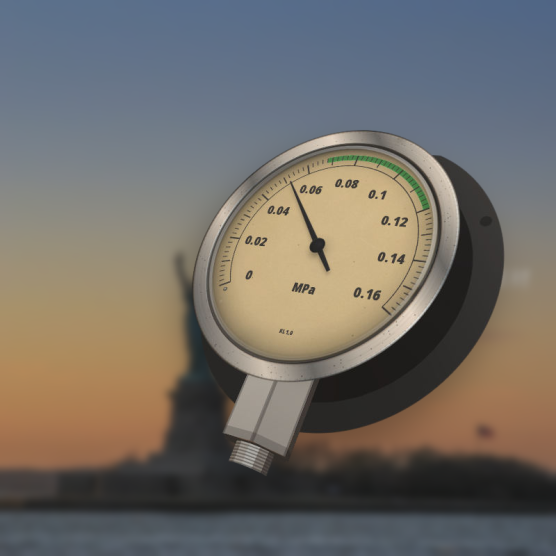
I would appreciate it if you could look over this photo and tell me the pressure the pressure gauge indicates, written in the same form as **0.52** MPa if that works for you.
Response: **0.052** MPa
